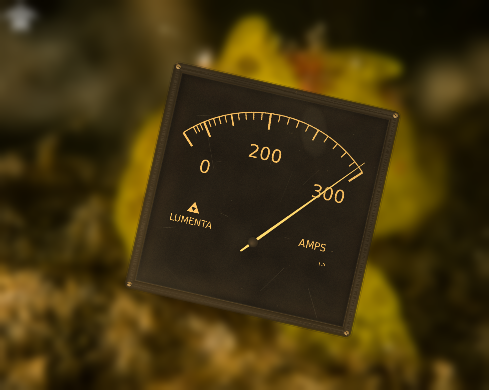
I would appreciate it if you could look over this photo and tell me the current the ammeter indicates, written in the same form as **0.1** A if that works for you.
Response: **295** A
